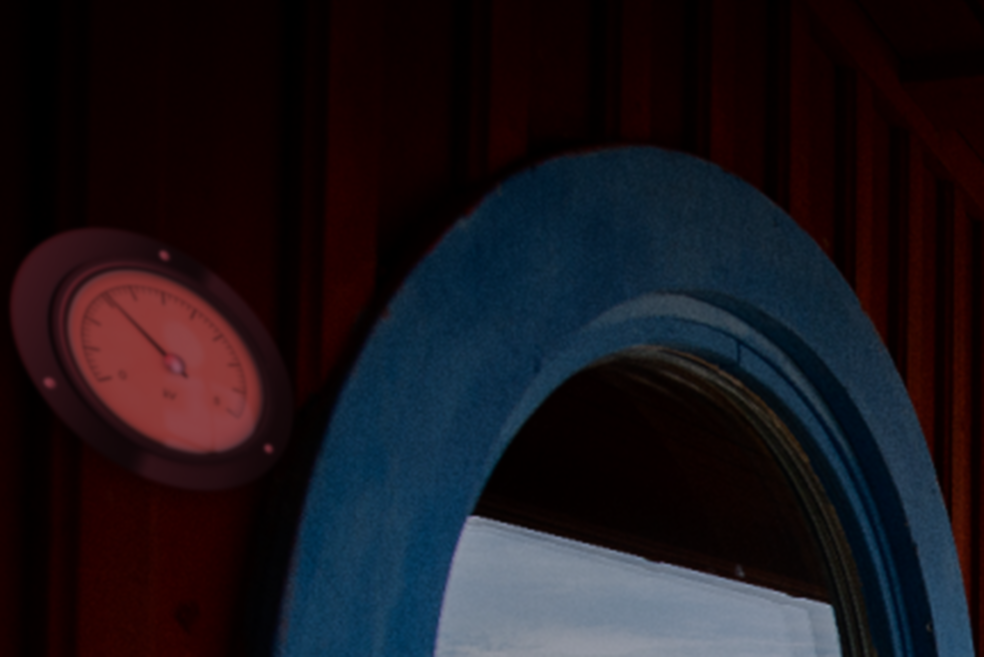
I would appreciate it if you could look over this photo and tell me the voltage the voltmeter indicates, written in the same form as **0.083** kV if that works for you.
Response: **1.5** kV
